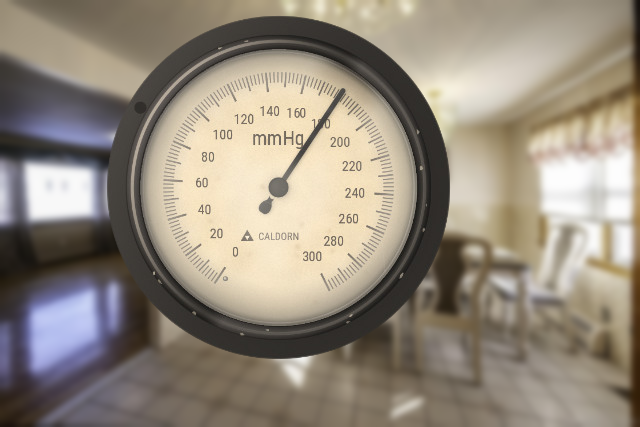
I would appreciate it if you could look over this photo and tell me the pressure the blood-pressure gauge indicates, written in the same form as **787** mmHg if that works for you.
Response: **180** mmHg
